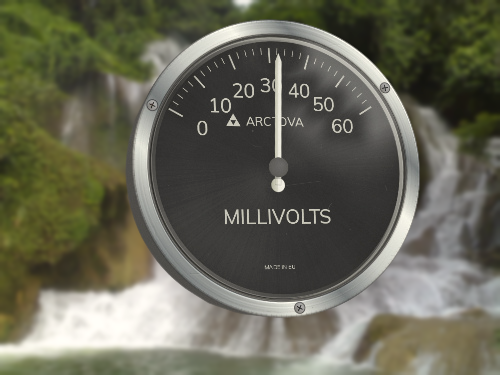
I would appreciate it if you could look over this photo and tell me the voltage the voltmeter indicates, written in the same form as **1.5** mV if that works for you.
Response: **32** mV
